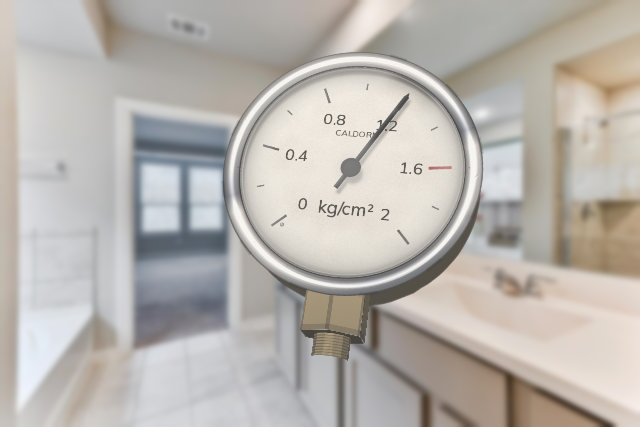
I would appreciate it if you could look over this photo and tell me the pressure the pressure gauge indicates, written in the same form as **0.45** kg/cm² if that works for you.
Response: **1.2** kg/cm²
